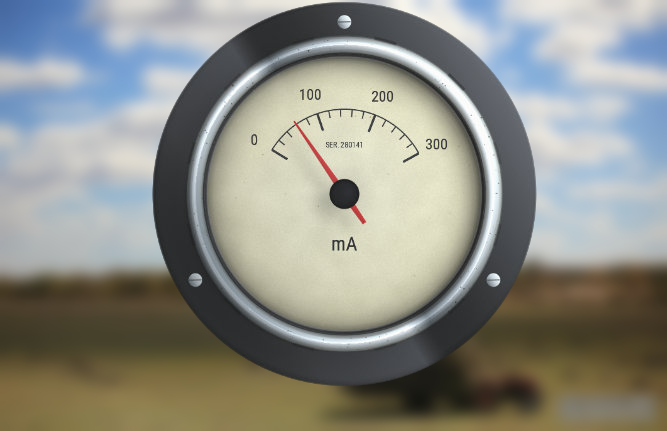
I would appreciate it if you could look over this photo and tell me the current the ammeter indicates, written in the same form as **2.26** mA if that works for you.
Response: **60** mA
